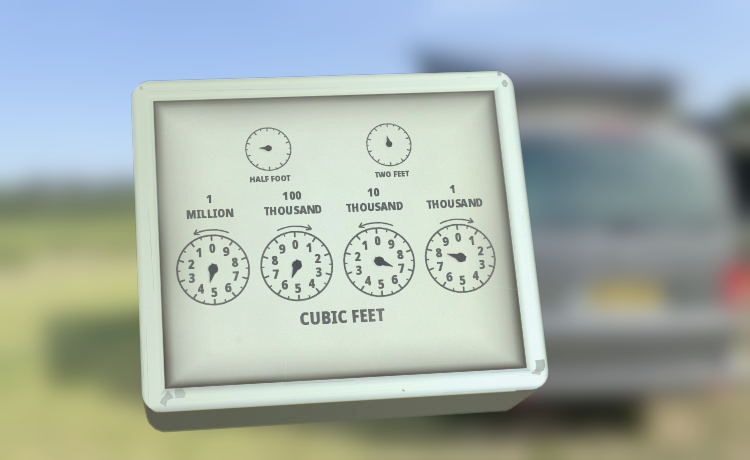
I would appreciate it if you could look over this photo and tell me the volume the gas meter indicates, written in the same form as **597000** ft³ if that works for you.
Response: **456800** ft³
